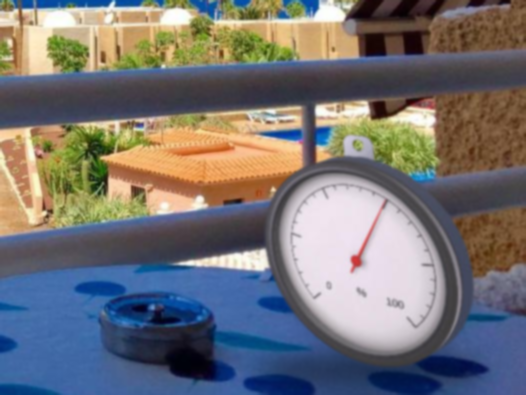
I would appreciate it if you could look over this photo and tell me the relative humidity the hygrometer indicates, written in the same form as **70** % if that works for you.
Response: **60** %
